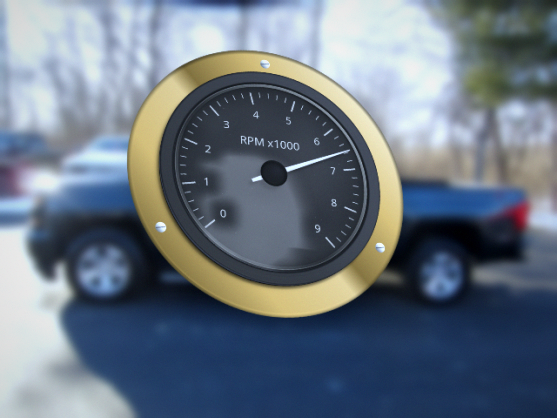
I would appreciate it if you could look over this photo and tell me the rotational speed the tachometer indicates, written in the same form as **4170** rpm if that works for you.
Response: **6600** rpm
